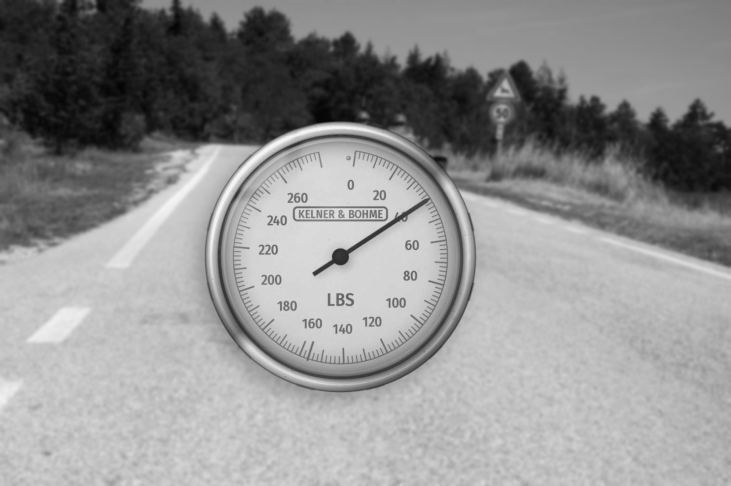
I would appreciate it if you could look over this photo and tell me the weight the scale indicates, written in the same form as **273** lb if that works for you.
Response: **40** lb
